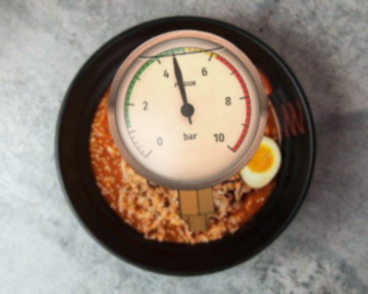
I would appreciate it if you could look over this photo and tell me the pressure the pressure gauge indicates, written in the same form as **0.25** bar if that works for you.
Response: **4.6** bar
